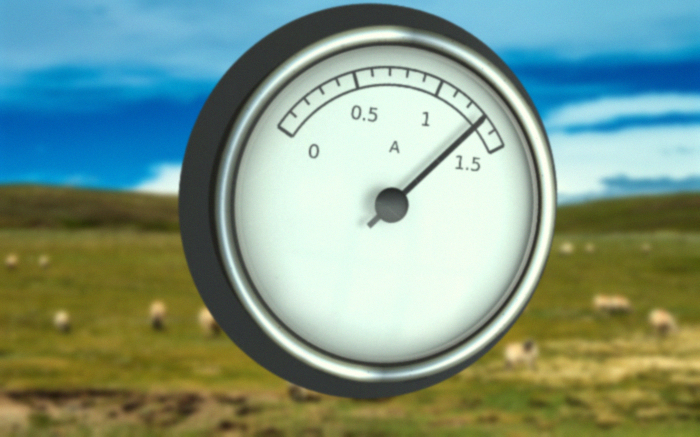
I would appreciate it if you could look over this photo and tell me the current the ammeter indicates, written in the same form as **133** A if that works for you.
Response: **1.3** A
